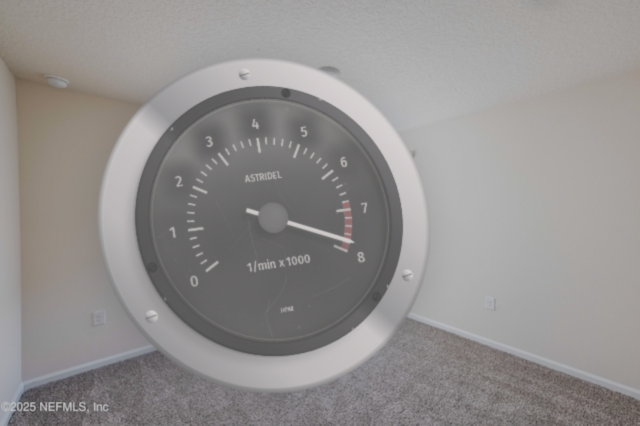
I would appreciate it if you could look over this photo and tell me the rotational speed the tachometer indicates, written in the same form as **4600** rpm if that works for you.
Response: **7800** rpm
